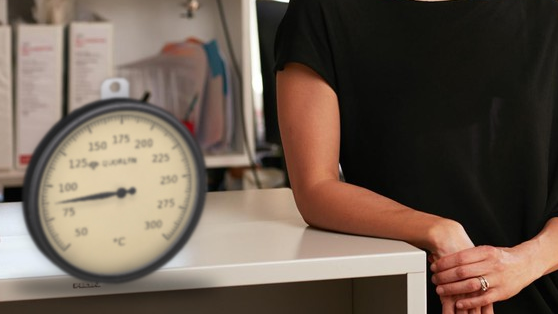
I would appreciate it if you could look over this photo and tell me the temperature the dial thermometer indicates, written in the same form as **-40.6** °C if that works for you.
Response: **87.5** °C
